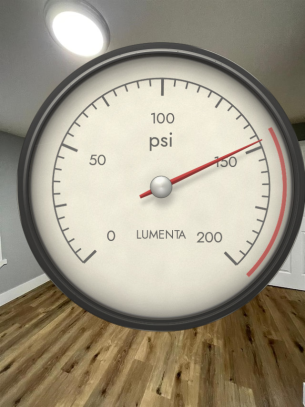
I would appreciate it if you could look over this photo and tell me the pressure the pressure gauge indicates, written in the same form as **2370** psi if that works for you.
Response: **147.5** psi
